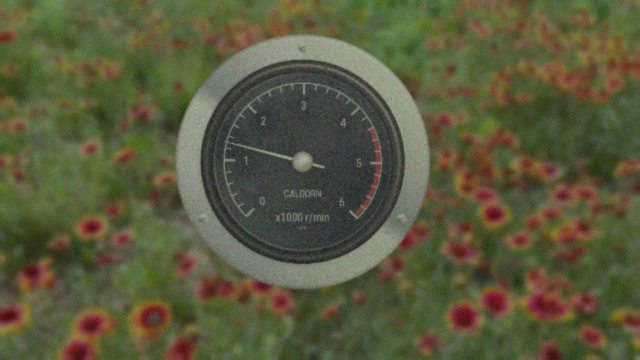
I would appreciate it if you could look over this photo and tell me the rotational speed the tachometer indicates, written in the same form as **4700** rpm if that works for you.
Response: **1300** rpm
